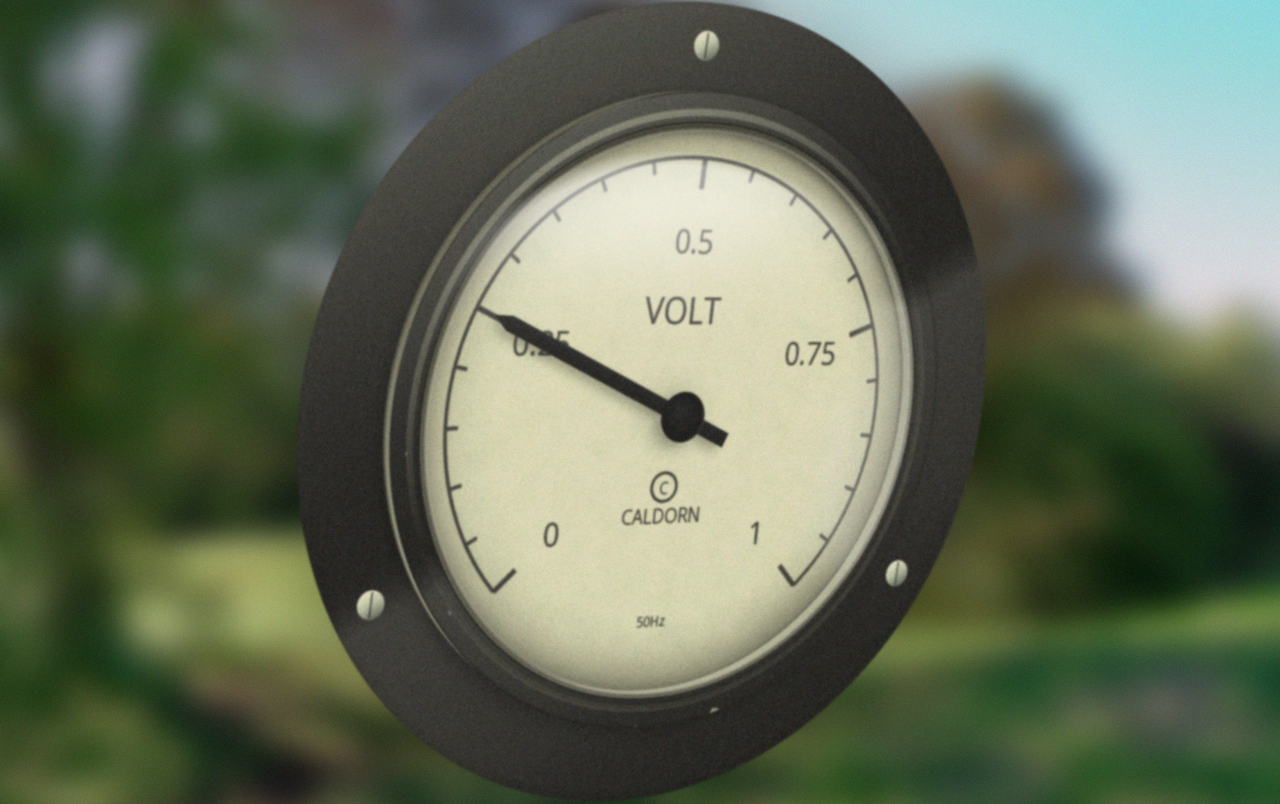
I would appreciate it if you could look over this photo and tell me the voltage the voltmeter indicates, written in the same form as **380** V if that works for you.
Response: **0.25** V
